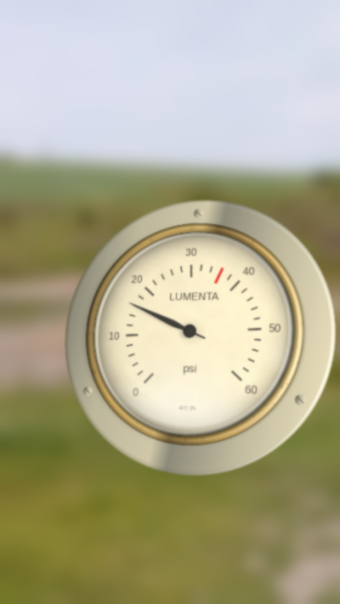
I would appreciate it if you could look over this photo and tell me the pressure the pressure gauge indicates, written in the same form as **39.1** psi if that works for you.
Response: **16** psi
